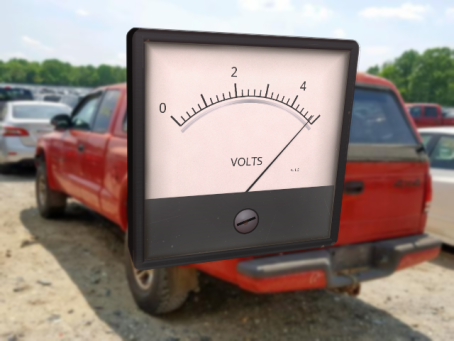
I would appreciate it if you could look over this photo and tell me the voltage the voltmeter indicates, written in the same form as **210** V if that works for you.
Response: **4.8** V
